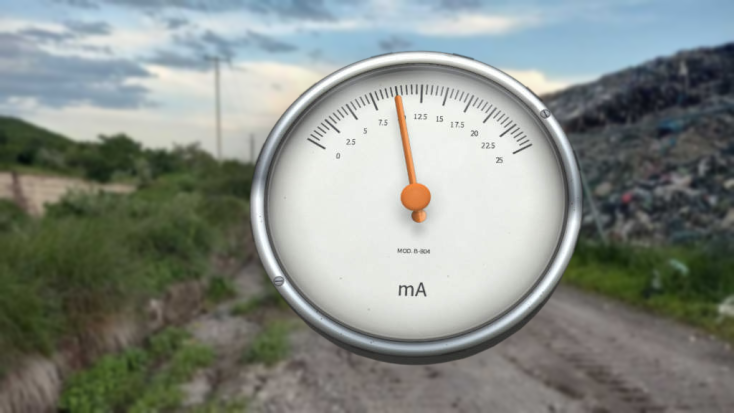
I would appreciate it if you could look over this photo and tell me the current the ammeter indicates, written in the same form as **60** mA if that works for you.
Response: **10** mA
